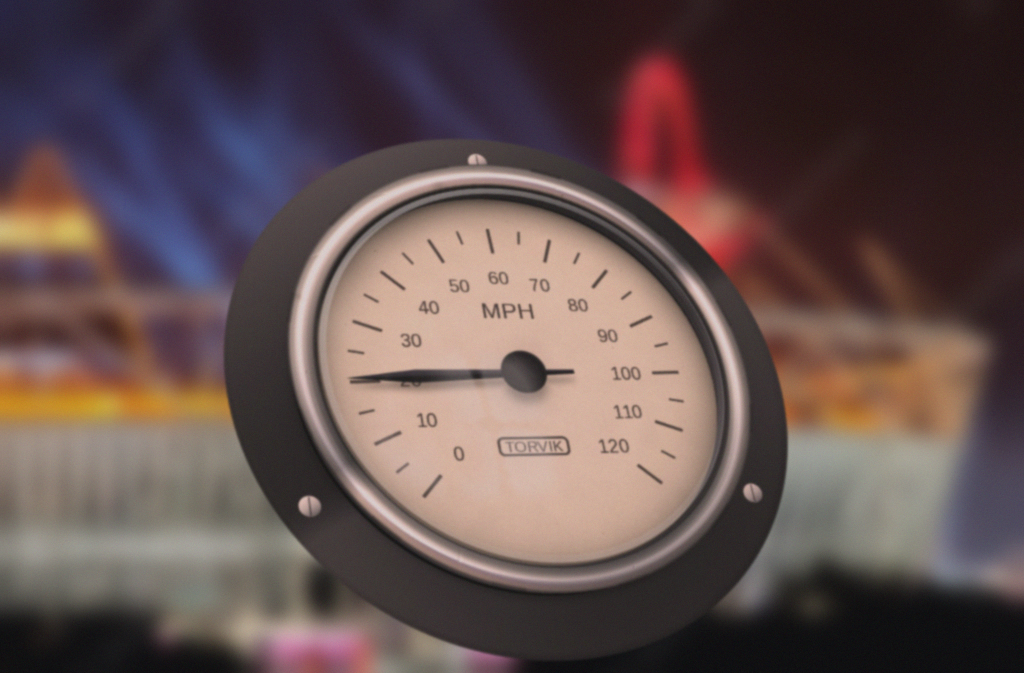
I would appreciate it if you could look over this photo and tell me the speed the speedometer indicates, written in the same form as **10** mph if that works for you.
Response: **20** mph
